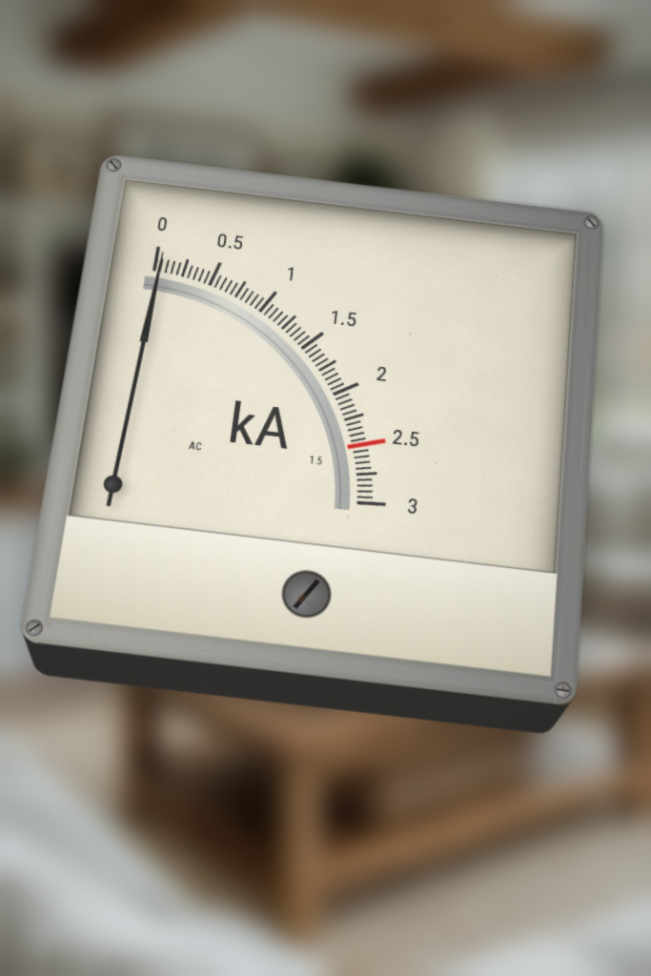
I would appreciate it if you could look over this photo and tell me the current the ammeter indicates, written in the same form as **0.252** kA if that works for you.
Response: **0.05** kA
